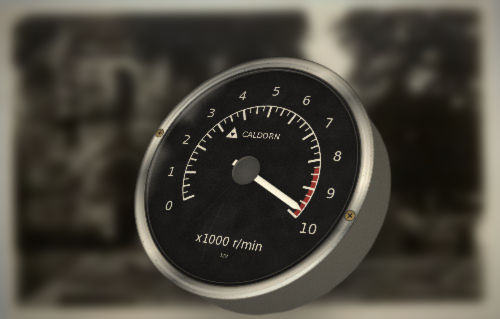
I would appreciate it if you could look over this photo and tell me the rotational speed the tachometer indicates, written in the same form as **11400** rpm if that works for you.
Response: **9750** rpm
